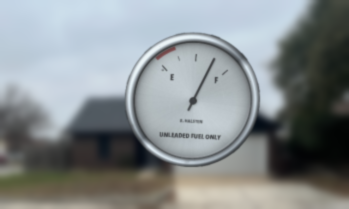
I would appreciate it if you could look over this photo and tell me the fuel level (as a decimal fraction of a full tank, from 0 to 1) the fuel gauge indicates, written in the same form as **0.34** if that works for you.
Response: **0.75**
